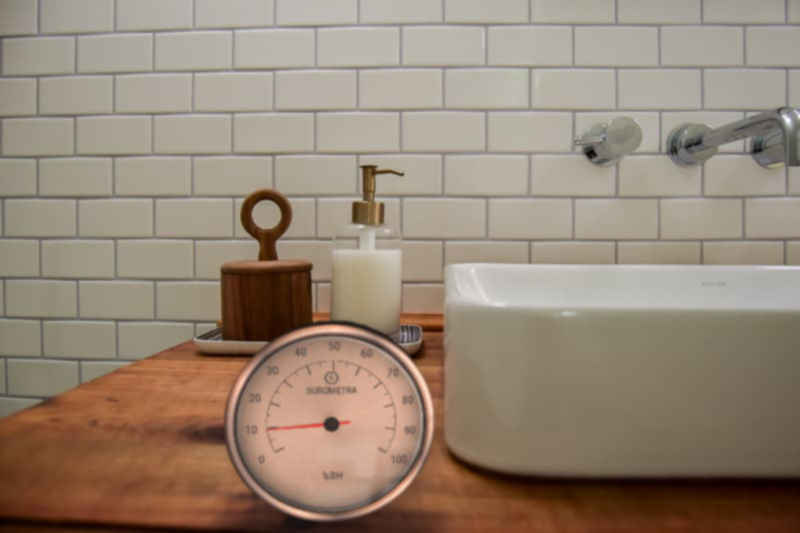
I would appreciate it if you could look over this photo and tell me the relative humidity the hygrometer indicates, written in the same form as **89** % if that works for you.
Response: **10** %
